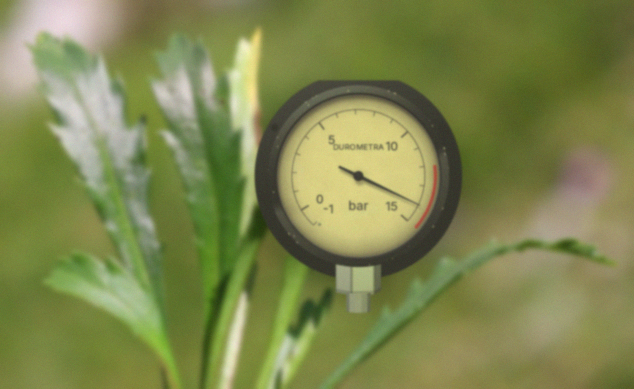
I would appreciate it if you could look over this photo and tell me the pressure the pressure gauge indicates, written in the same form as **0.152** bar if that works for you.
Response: **14** bar
